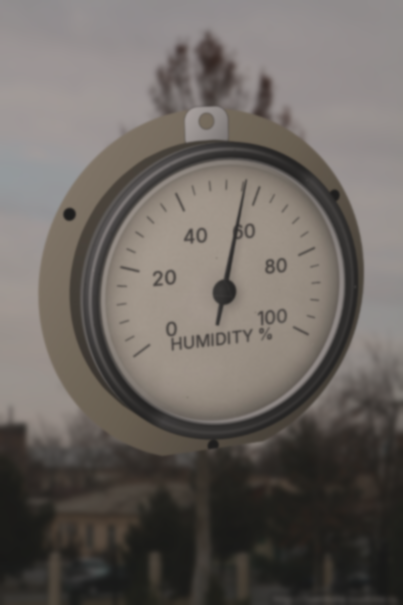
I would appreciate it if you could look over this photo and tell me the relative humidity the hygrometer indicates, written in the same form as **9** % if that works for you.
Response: **56** %
